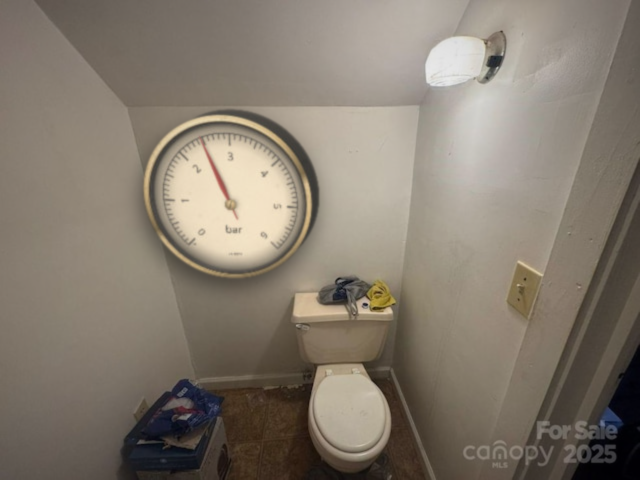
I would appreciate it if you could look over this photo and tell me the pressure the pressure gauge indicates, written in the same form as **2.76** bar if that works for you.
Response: **2.5** bar
